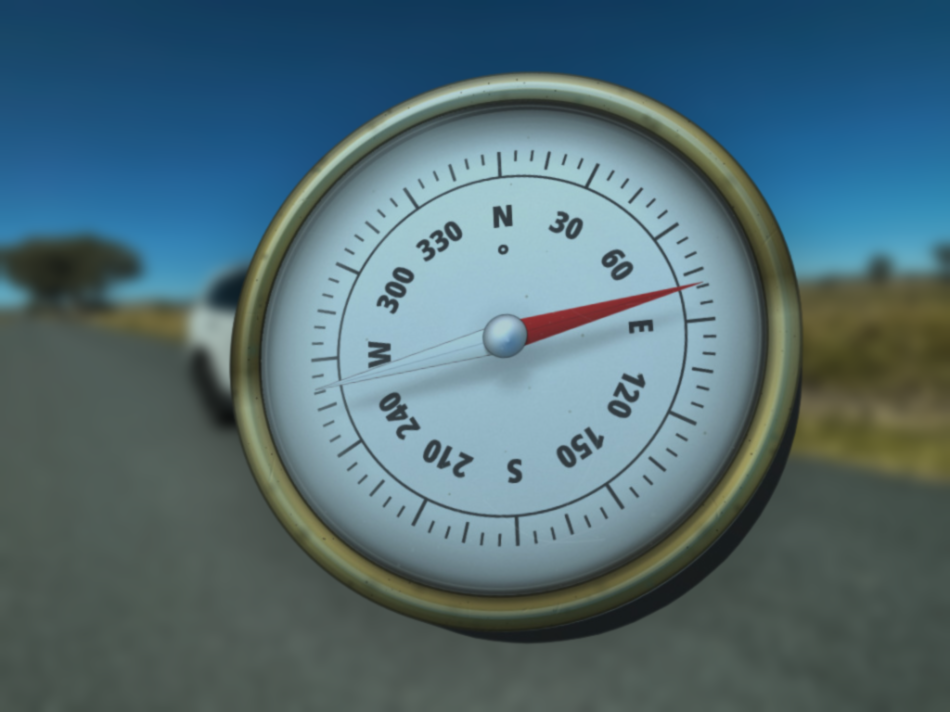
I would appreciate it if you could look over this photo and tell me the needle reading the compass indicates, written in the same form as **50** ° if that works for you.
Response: **80** °
